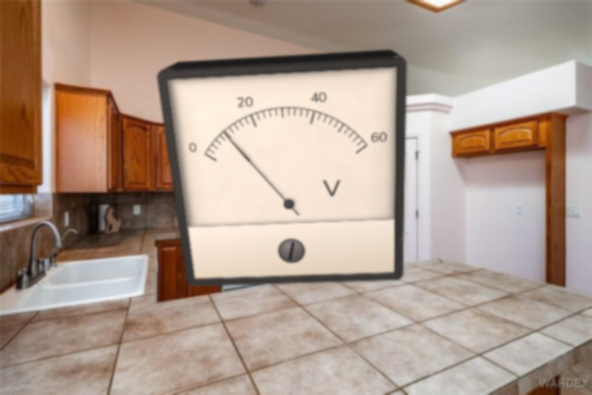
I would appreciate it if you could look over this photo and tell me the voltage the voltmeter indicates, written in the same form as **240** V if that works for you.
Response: **10** V
